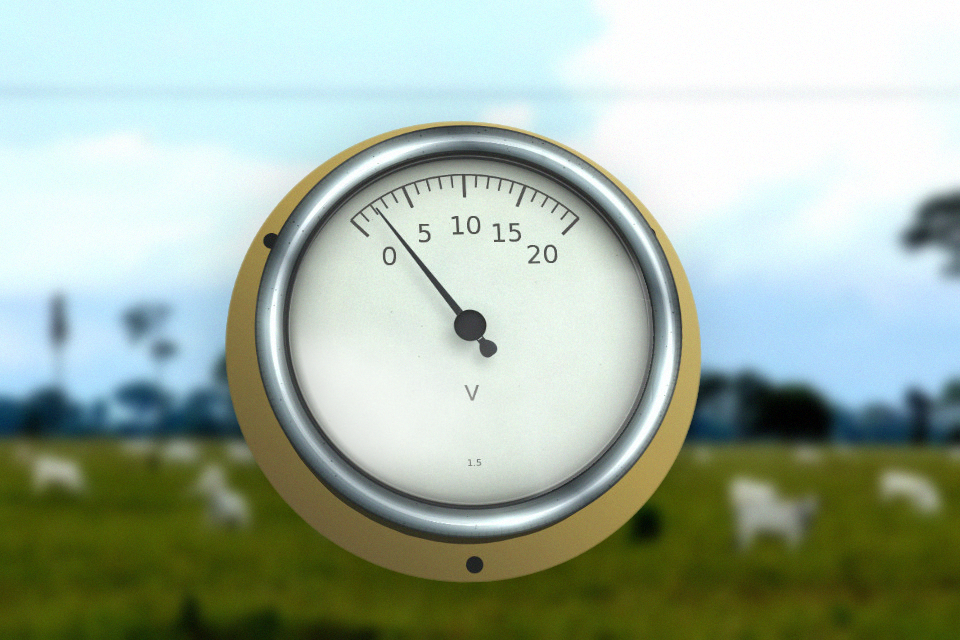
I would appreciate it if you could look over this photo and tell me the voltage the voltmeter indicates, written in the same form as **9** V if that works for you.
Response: **2** V
